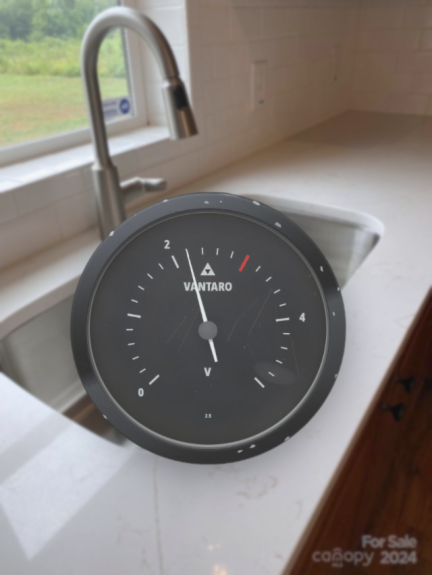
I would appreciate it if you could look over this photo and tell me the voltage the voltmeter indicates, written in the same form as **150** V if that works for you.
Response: **2.2** V
